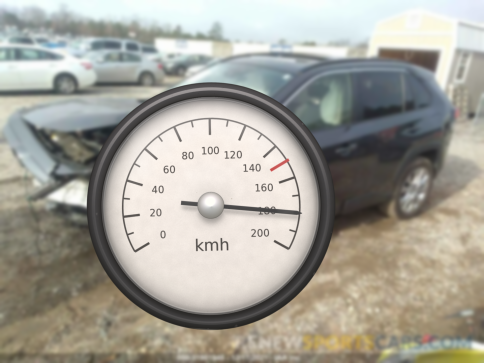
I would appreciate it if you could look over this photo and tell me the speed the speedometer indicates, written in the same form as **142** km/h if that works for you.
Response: **180** km/h
